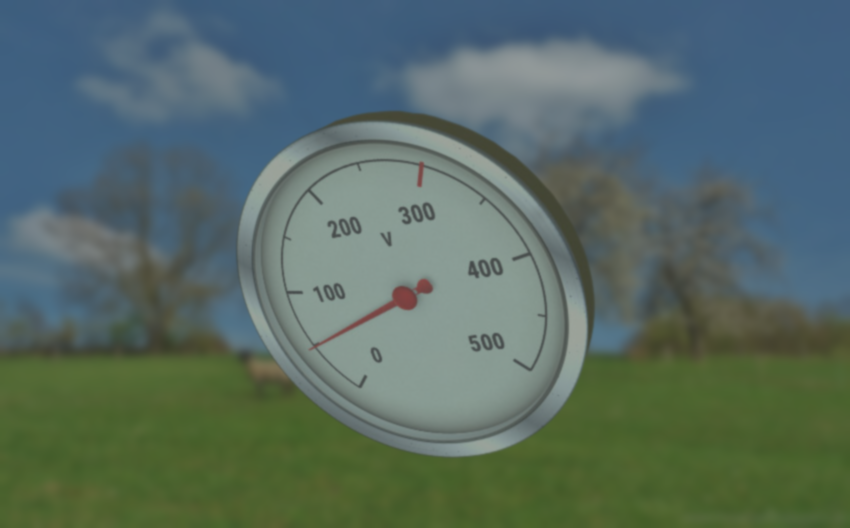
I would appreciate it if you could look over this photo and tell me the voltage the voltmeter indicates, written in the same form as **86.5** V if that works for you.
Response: **50** V
